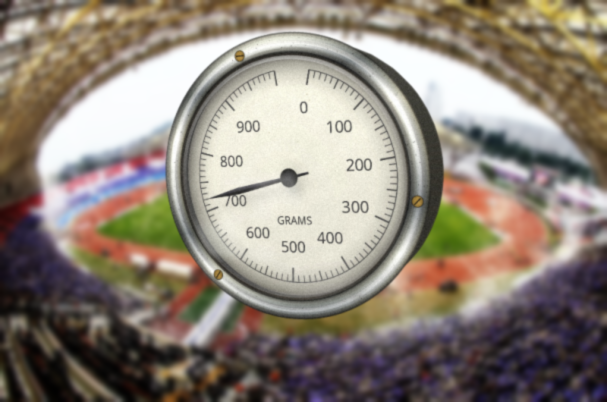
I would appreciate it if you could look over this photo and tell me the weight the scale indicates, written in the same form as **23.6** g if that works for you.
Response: **720** g
